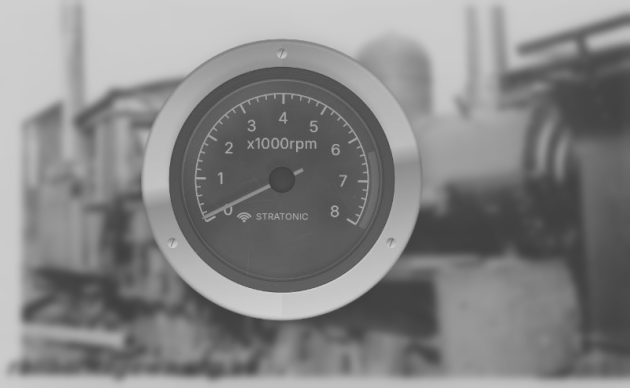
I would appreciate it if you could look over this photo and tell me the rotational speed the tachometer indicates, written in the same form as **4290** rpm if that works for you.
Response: **100** rpm
